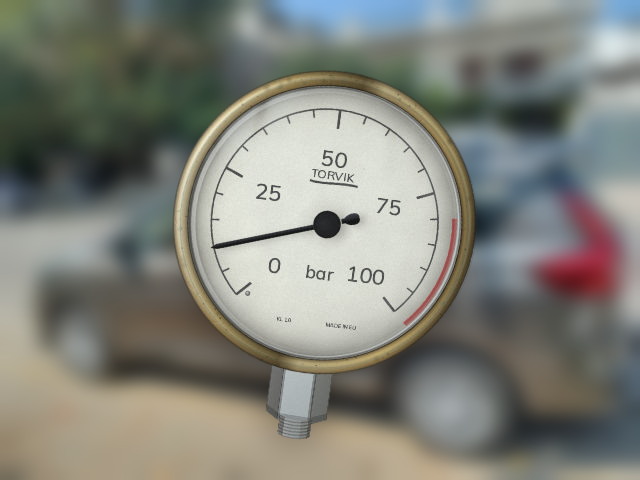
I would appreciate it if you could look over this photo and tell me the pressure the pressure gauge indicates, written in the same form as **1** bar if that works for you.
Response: **10** bar
